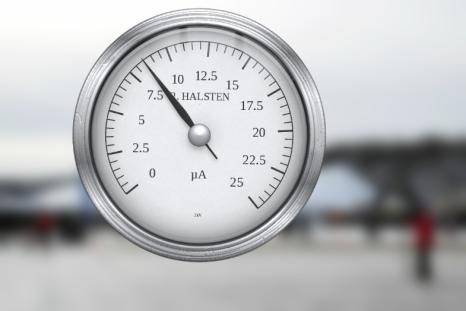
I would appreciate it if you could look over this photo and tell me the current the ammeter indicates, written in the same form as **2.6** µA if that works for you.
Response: **8.5** µA
